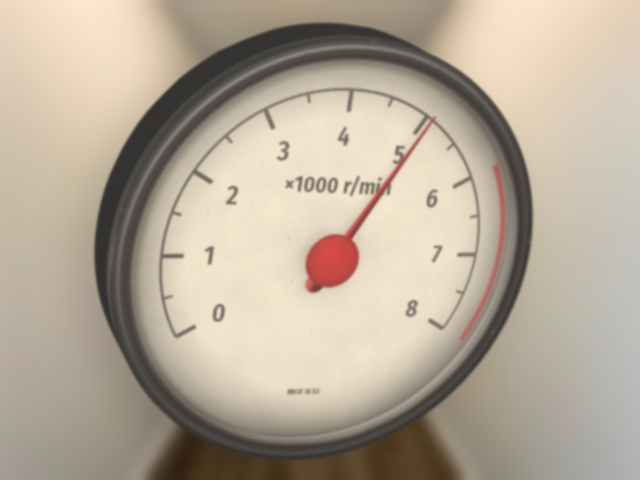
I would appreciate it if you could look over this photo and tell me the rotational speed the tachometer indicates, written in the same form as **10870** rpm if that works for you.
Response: **5000** rpm
